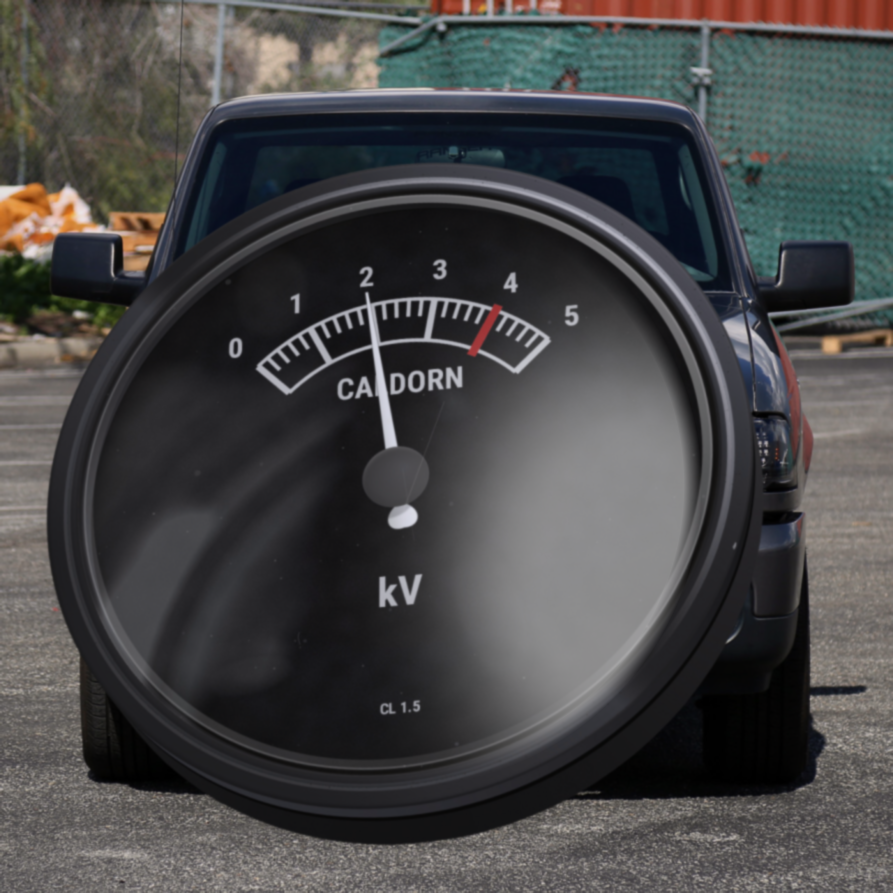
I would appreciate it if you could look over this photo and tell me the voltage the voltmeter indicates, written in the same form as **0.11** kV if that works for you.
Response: **2** kV
